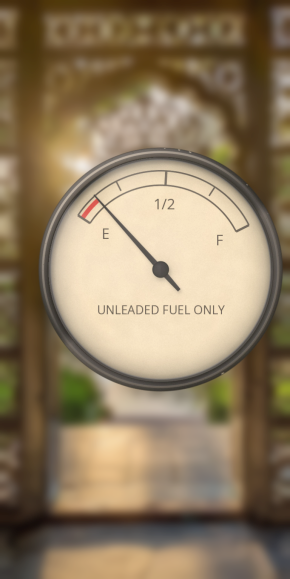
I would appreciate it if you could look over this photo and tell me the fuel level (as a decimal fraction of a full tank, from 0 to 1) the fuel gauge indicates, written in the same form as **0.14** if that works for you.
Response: **0.125**
